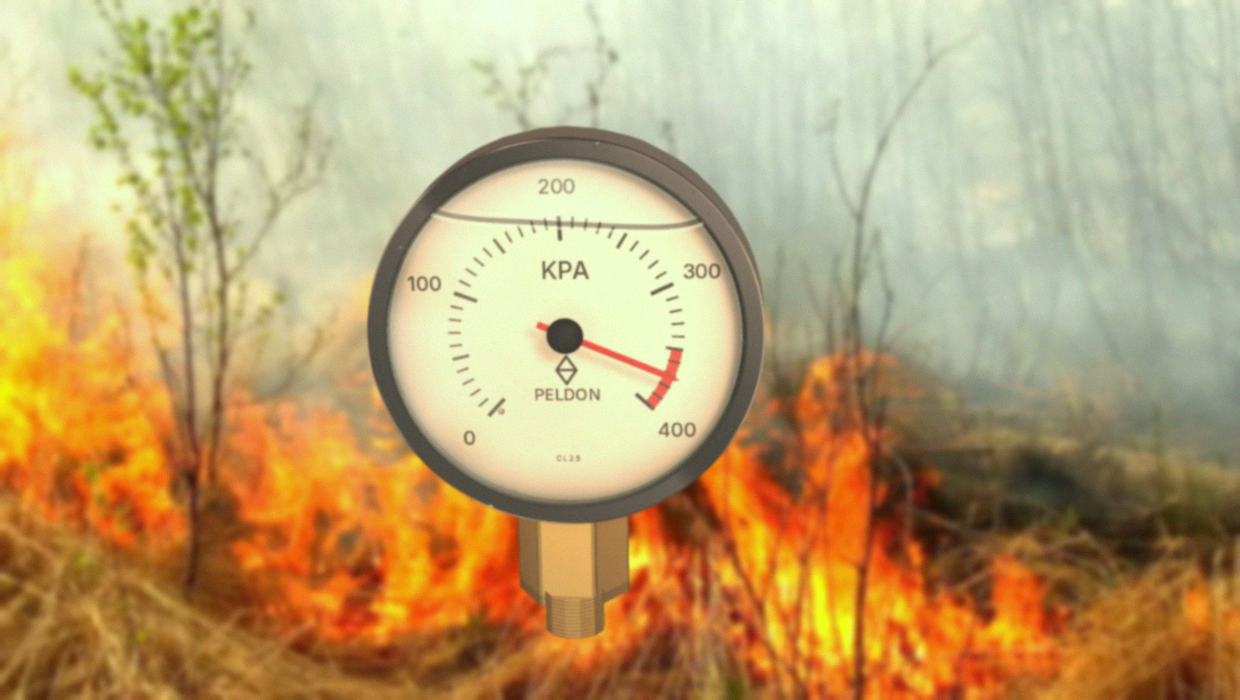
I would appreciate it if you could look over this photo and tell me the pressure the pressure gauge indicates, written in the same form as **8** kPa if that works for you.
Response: **370** kPa
